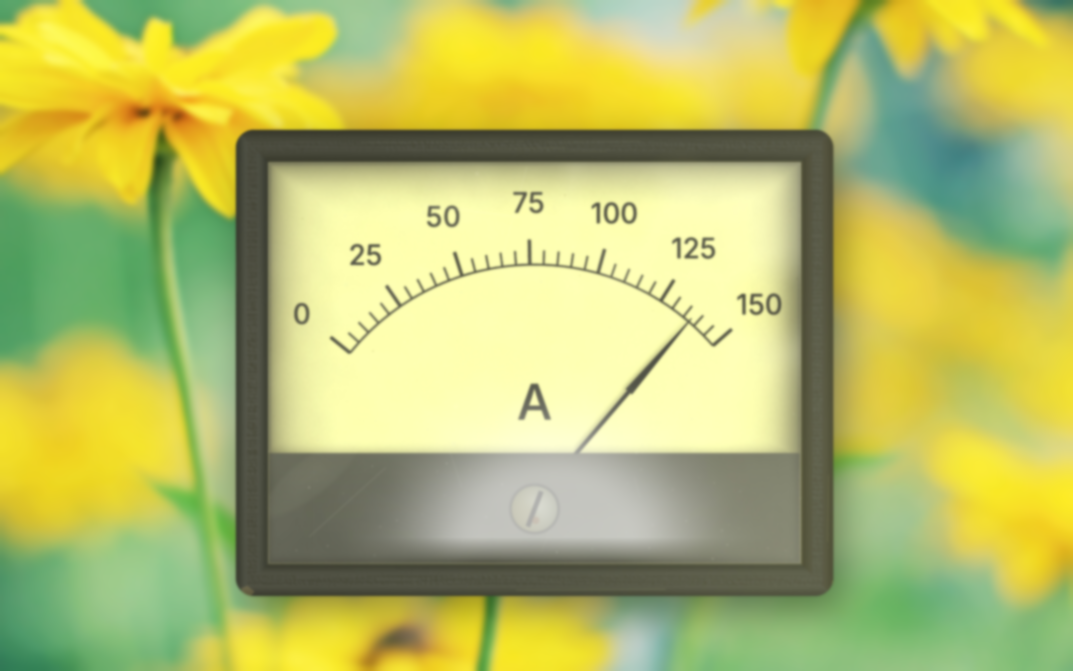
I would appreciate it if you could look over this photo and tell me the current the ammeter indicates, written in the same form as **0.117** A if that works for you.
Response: **137.5** A
